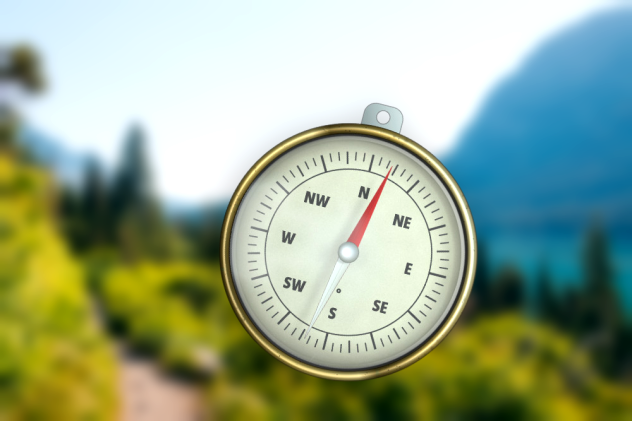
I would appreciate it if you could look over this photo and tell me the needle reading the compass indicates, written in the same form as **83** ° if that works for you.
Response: **12.5** °
